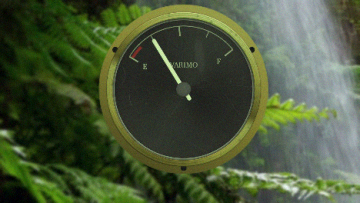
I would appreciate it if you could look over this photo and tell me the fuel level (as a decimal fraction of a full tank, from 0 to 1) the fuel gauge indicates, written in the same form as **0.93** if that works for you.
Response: **0.25**
